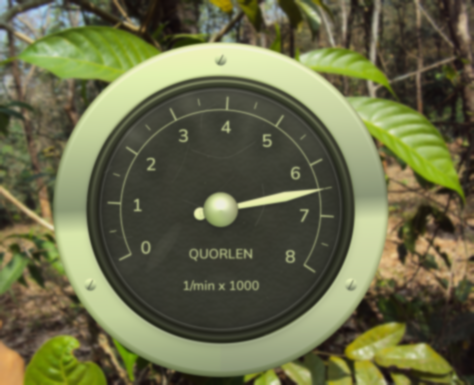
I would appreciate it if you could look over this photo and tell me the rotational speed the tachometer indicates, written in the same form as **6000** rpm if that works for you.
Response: **6500** rpm
